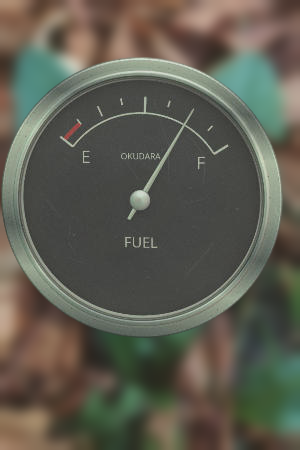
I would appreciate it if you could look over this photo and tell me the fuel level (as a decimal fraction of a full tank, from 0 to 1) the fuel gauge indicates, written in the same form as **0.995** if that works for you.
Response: **0.75**
